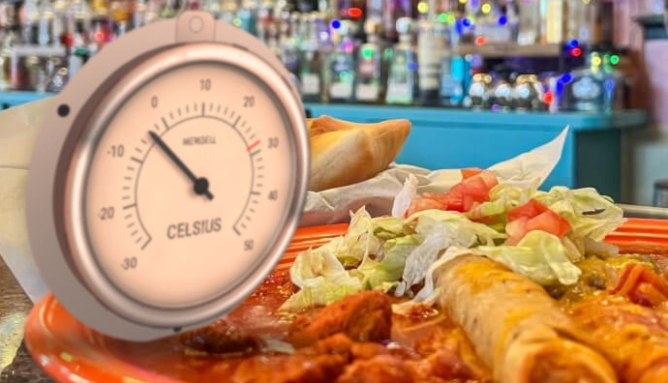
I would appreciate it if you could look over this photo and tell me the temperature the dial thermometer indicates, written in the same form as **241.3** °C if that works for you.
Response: **-4** °C
